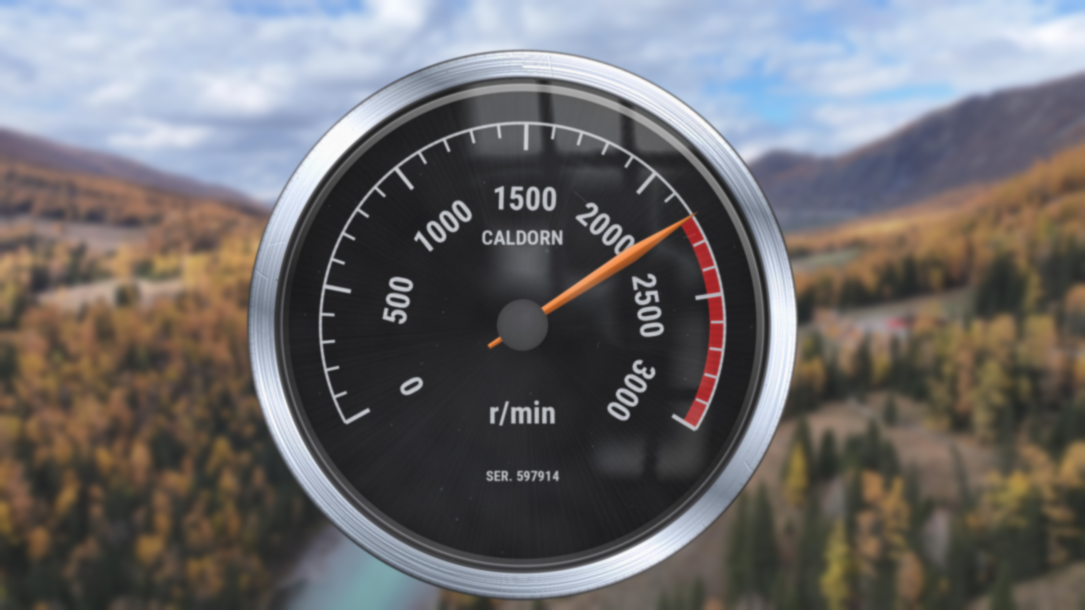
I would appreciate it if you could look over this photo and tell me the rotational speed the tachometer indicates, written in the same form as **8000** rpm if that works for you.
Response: **2200** rpm
